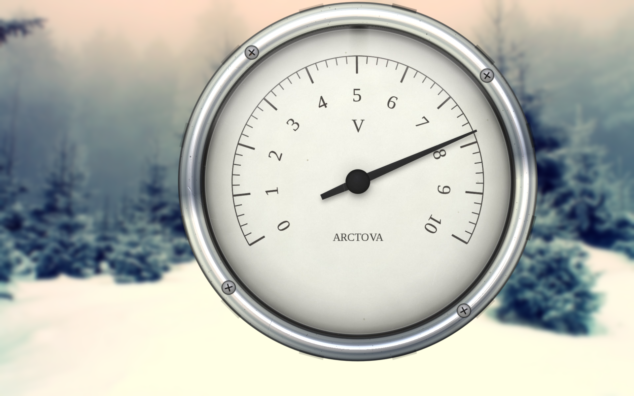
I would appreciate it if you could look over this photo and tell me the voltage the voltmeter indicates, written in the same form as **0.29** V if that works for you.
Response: **7.8** V
